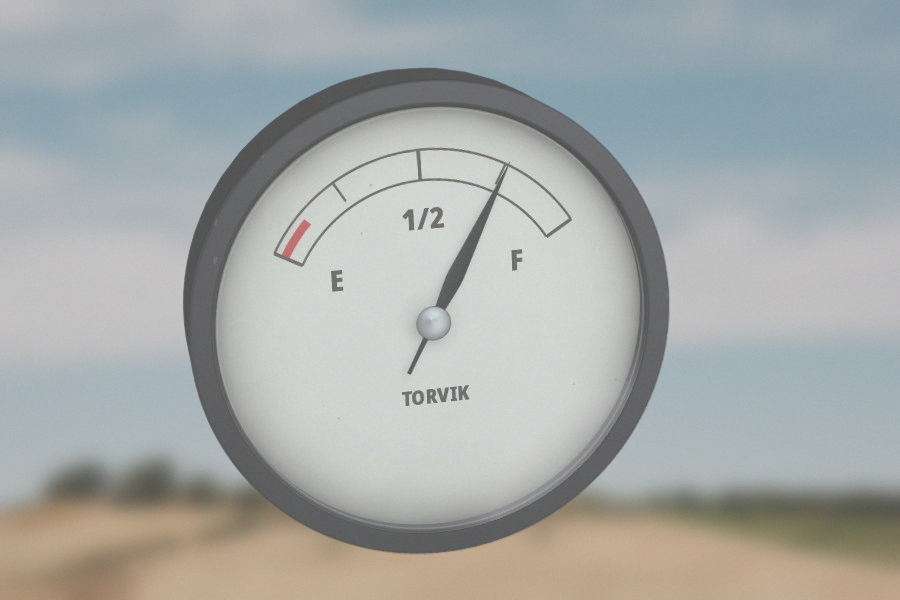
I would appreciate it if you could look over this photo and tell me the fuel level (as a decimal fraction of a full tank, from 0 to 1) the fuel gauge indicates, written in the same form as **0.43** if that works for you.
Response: **0.75**
